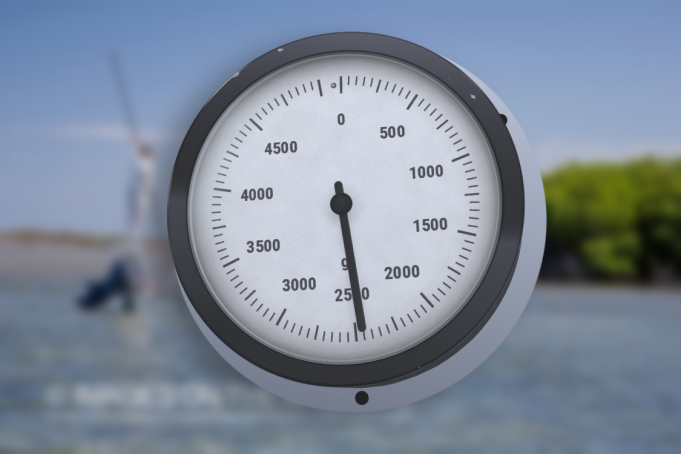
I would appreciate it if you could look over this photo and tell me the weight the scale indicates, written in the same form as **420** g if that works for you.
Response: **2450** g
